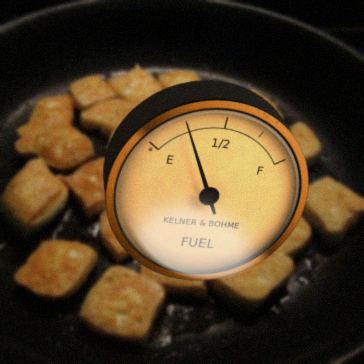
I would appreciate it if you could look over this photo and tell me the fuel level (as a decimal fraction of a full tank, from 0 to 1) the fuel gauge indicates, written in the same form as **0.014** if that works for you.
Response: **0.25**
